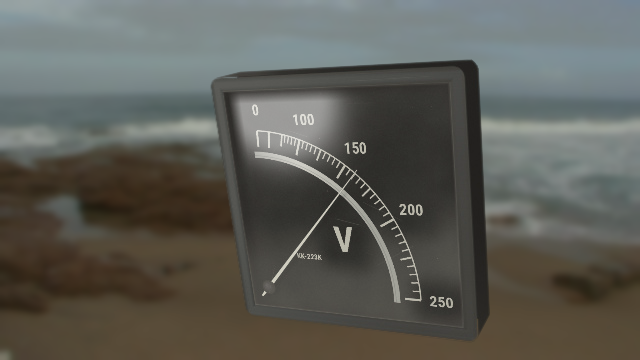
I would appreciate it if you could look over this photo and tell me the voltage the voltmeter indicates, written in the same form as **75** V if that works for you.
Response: **160** V
